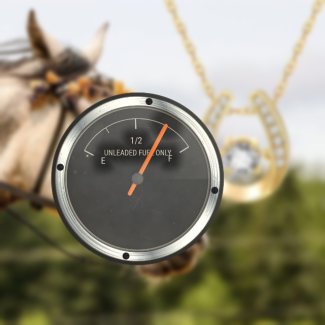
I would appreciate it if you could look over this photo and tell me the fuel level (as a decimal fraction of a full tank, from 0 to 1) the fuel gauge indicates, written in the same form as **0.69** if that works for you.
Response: **0.75**
